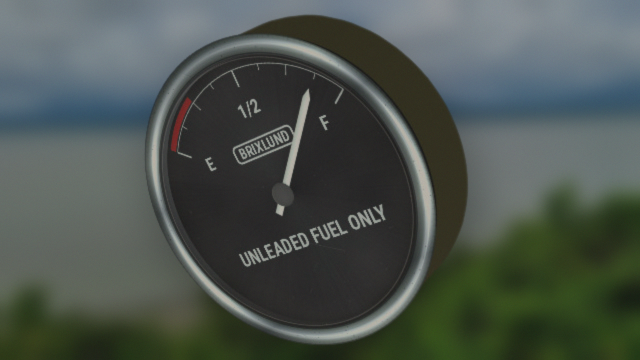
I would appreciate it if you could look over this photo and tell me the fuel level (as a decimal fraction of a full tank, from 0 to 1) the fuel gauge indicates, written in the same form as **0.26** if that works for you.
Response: **0.875**
